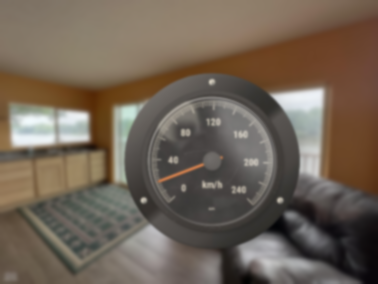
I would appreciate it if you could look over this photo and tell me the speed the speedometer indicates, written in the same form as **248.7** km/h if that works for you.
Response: **20** km/h
